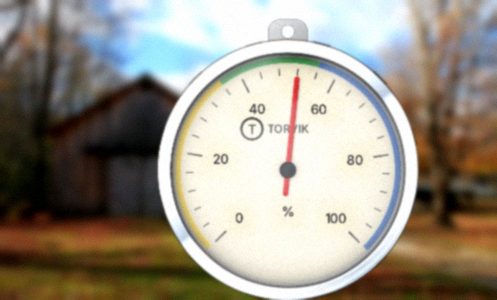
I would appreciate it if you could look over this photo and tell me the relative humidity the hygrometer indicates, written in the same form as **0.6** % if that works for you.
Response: **52** %
